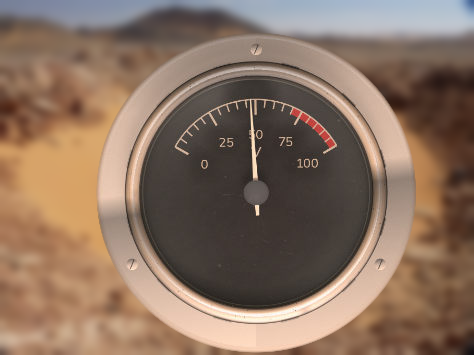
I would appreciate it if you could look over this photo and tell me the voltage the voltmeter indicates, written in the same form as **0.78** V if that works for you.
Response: **47.5** V
